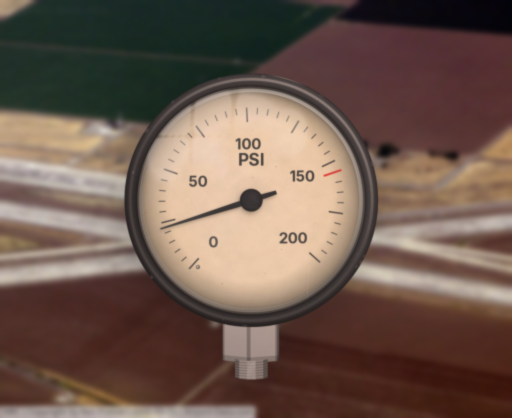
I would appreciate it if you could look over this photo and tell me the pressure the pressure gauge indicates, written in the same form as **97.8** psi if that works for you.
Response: **22.5** psi
